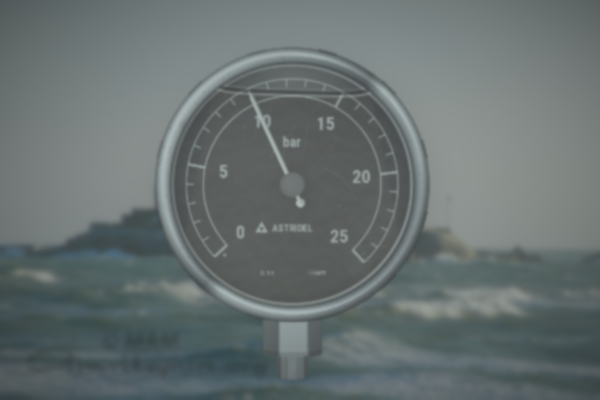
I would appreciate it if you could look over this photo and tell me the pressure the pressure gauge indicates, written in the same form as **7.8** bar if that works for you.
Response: **10** bar
